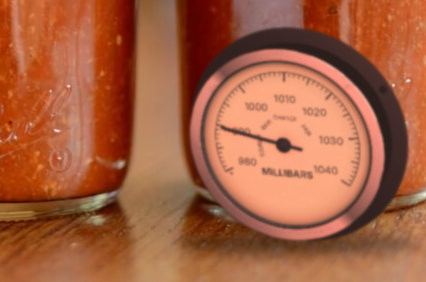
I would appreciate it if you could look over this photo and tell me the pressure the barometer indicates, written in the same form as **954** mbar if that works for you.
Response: **990** mbar
